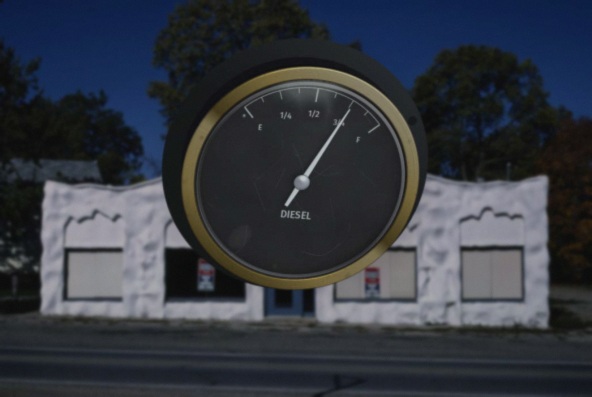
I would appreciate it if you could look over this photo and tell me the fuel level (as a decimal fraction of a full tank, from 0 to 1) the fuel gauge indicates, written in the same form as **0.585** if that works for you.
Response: **0.75**
